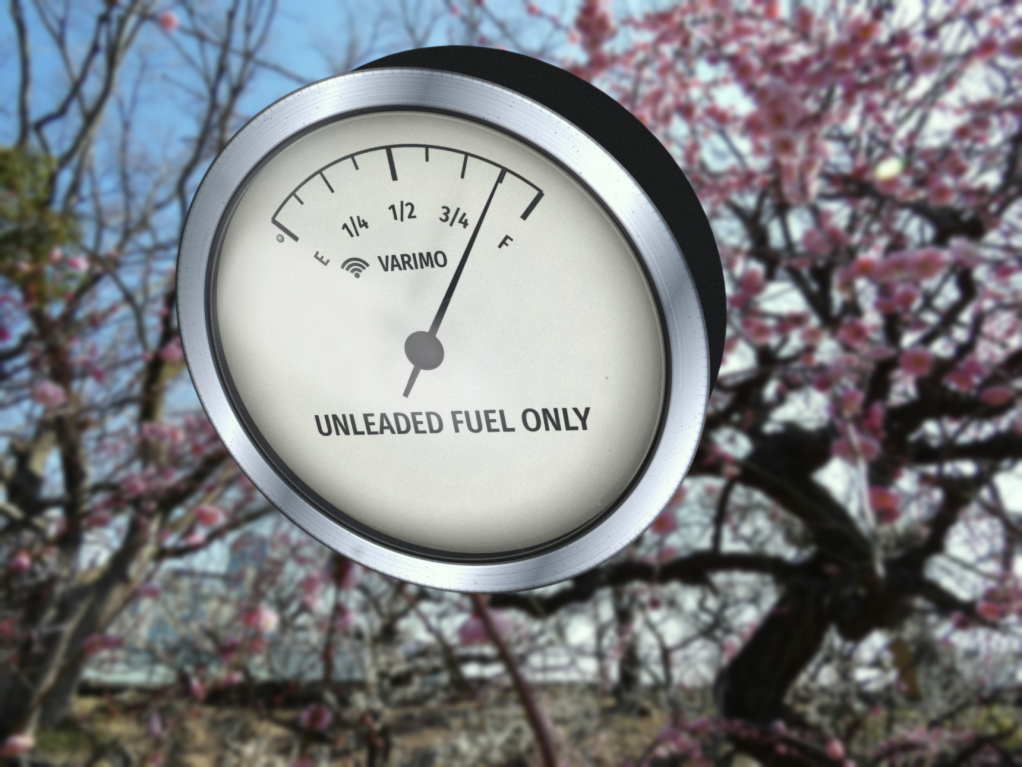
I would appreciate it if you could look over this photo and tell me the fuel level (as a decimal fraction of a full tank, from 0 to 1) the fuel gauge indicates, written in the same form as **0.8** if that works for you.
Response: **0.875**
